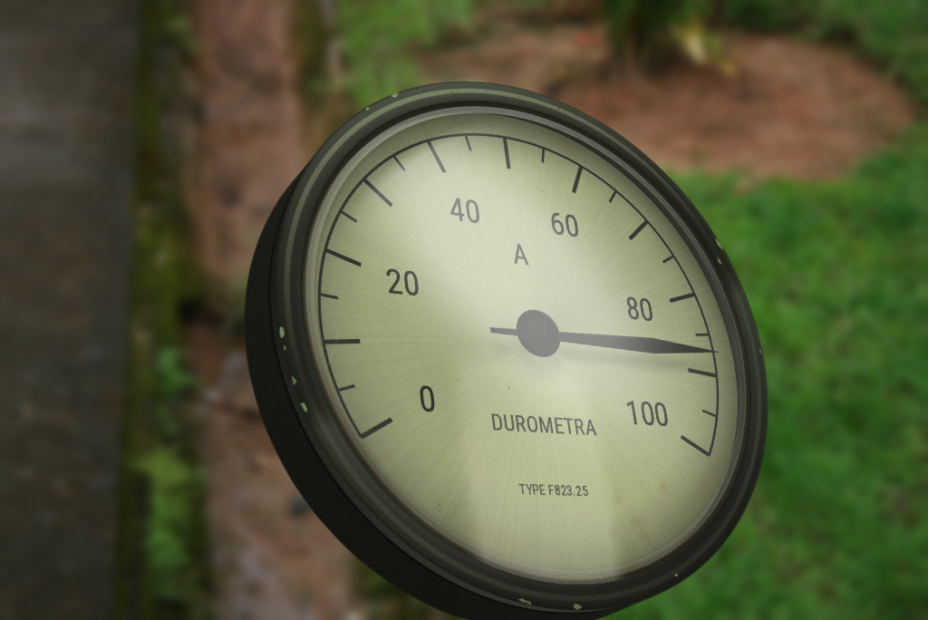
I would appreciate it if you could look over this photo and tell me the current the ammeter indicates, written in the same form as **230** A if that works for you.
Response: **87.5** A
